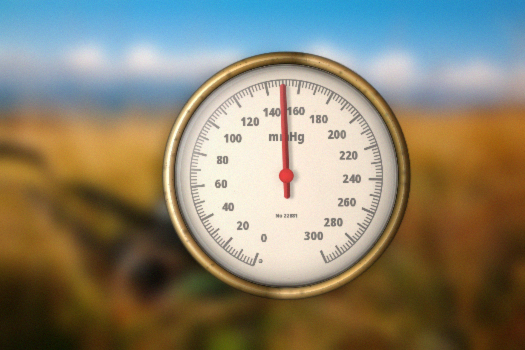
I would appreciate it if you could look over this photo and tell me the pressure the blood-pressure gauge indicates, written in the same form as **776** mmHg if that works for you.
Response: **150** mmHg
